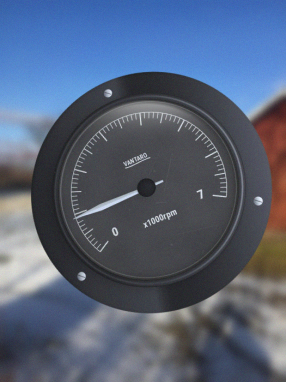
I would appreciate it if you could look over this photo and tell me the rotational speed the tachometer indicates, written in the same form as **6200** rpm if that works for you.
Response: **900** rpm
